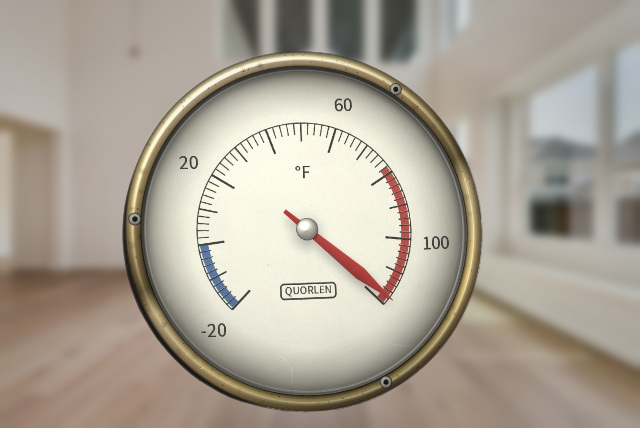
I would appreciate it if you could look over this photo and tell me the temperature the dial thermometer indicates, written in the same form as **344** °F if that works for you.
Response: **118** °F
